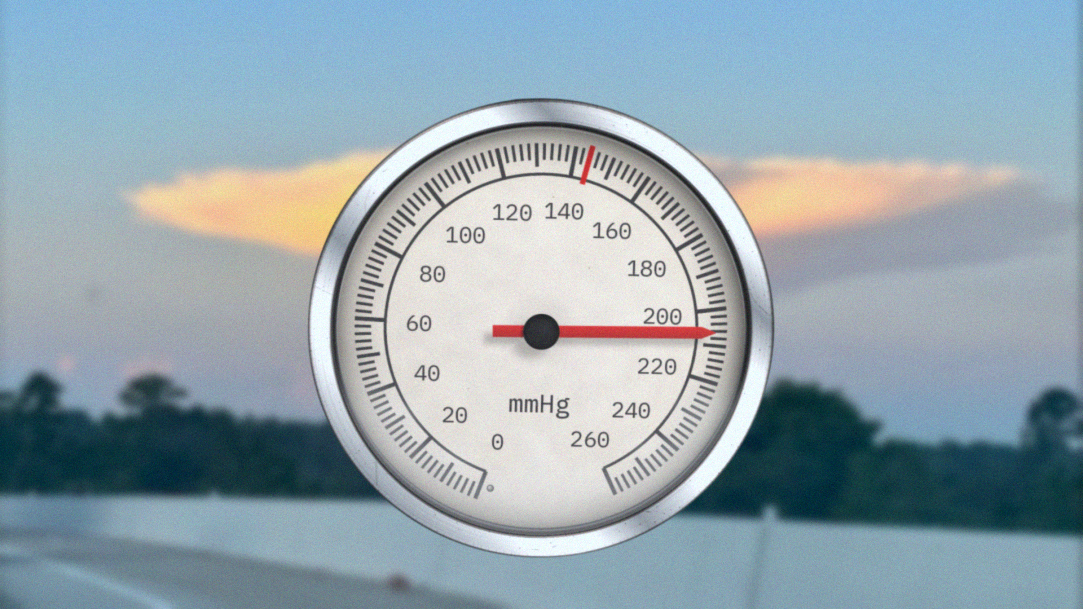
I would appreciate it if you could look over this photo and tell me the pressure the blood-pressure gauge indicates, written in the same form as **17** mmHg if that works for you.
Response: **206** mmHg
